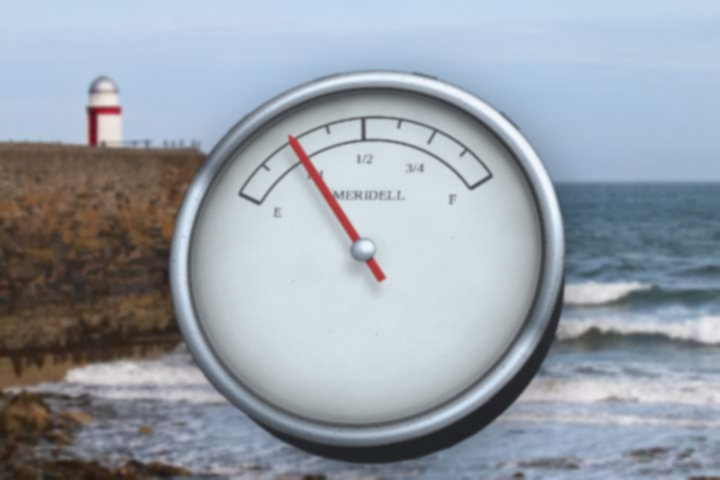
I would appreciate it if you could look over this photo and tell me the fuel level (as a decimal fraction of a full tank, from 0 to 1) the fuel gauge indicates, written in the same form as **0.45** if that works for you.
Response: **0.25**
